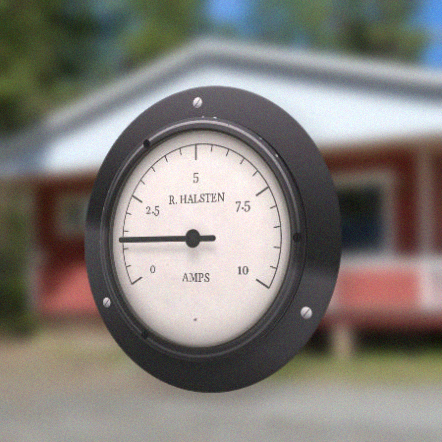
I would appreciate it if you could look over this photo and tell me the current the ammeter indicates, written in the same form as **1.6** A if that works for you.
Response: **1.25** A
